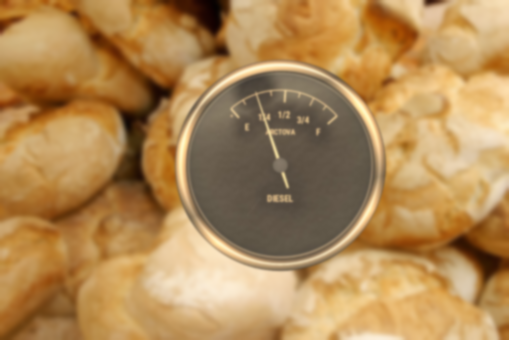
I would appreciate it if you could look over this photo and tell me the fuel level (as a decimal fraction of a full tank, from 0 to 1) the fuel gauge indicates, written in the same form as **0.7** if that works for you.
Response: **0.25**
